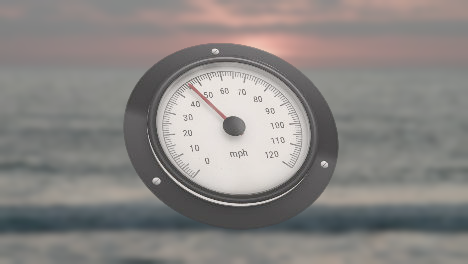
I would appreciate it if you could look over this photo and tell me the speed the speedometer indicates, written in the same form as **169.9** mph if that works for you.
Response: **45** mph
